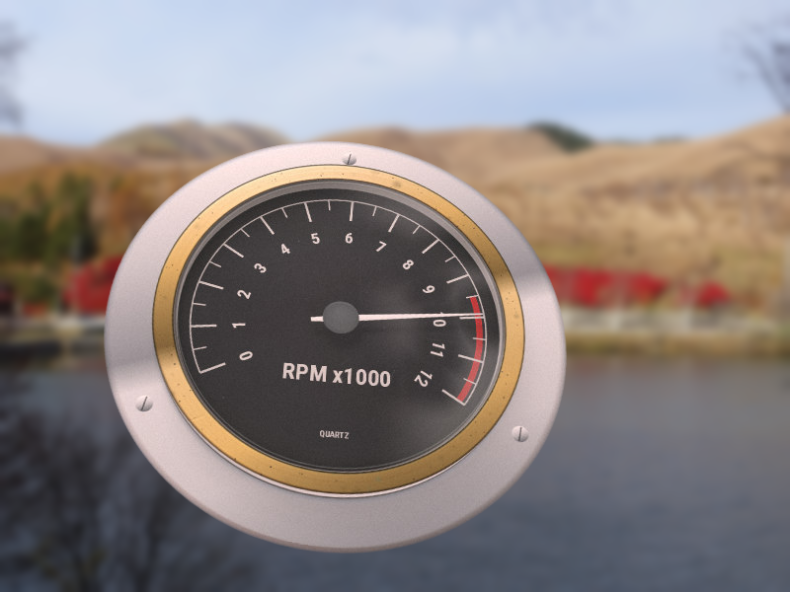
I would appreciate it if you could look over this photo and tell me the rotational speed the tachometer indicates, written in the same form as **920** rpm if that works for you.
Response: **10000** rpm
